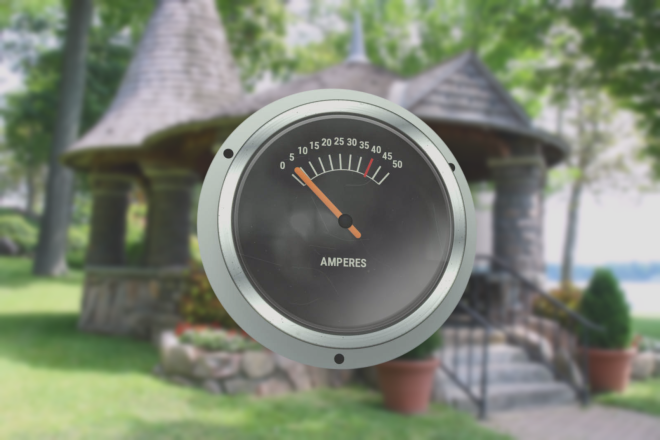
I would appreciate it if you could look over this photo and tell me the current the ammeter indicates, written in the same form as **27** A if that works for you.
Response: **2.5** A
